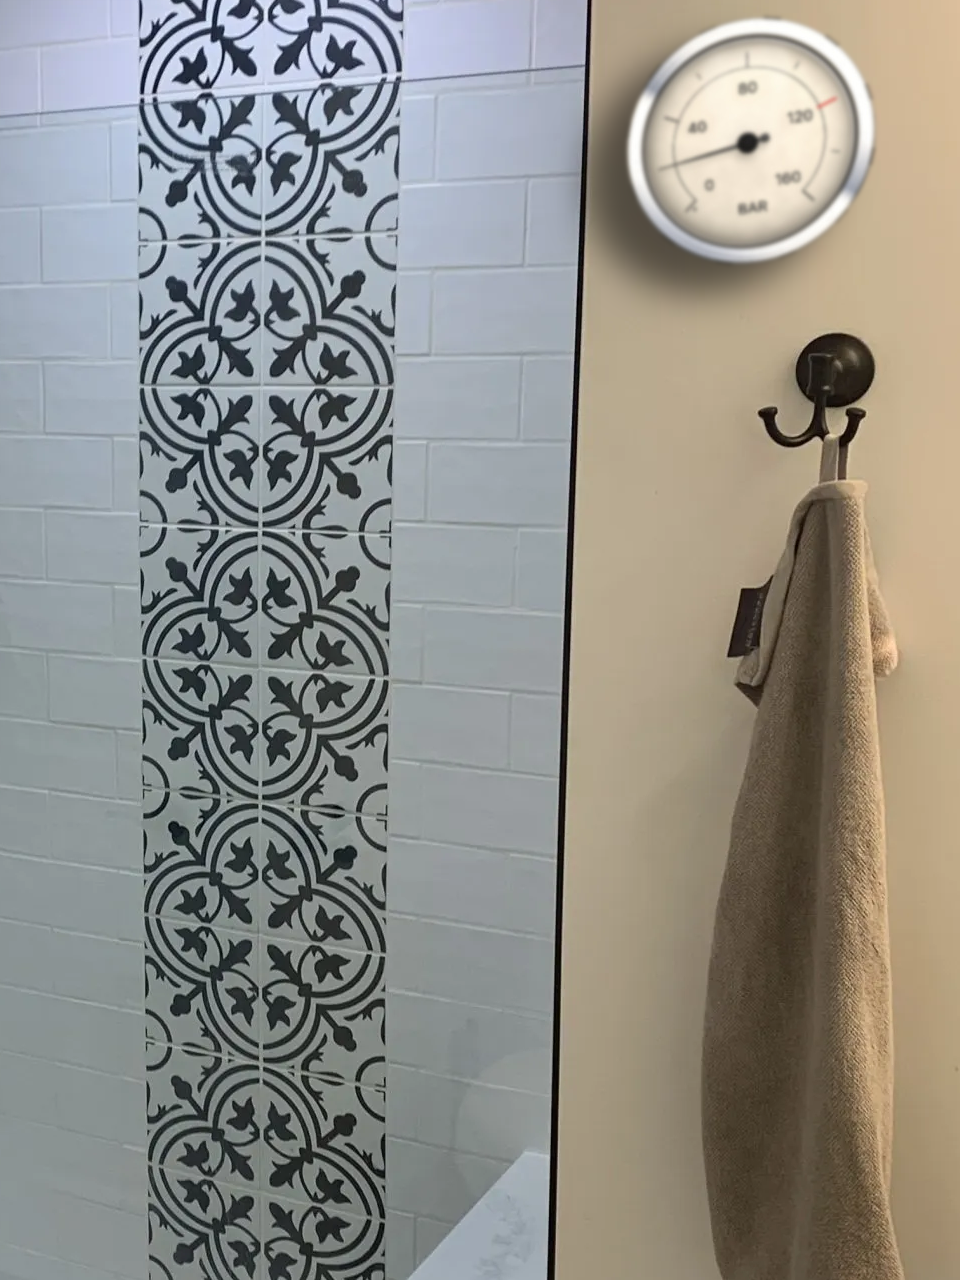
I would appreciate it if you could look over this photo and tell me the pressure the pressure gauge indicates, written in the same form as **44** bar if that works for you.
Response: **20** bar
